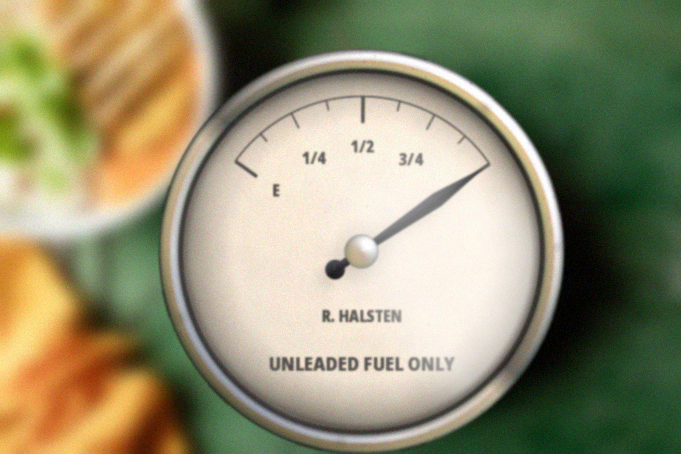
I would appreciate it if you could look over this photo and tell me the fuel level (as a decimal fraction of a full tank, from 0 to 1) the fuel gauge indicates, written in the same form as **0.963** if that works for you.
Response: **1**
